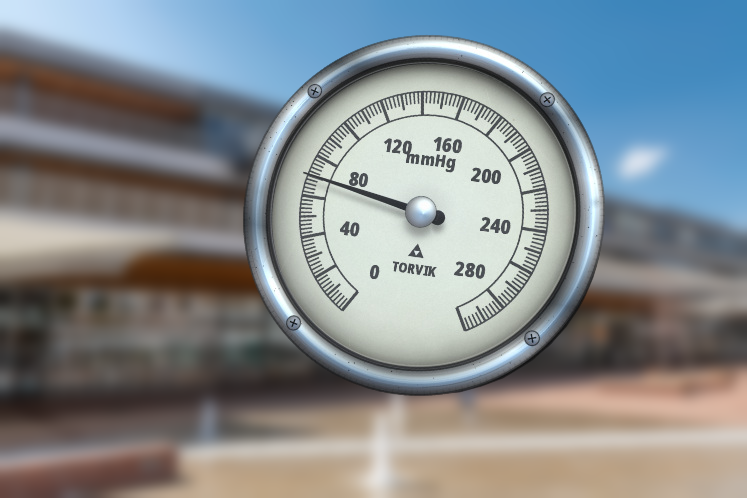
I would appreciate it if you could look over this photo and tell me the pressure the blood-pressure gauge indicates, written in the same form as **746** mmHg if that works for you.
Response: **70** mmHg
